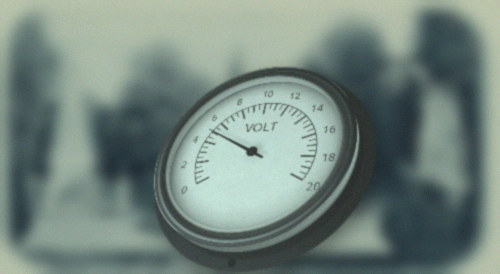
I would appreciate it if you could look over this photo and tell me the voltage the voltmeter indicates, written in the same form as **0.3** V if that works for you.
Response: **5** V
